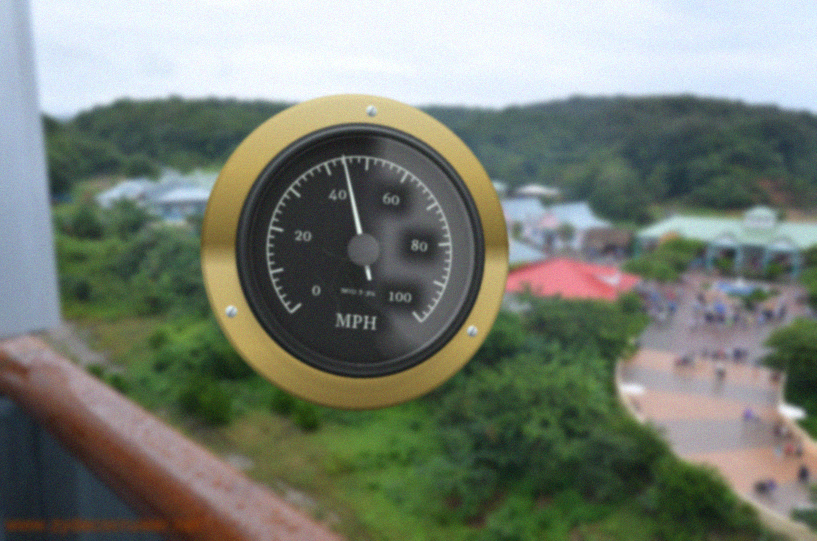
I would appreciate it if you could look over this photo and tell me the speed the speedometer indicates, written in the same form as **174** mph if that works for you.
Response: **44** mph
